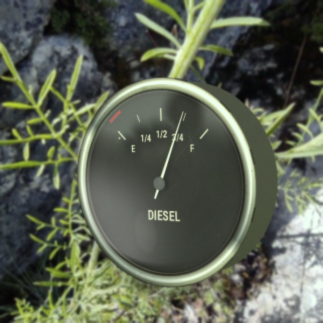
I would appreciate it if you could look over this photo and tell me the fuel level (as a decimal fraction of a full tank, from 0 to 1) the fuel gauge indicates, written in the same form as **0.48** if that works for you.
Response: **0.75**
